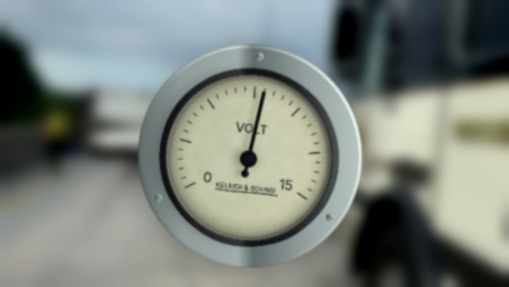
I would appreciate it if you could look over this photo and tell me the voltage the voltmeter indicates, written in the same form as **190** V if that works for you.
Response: **8** V
